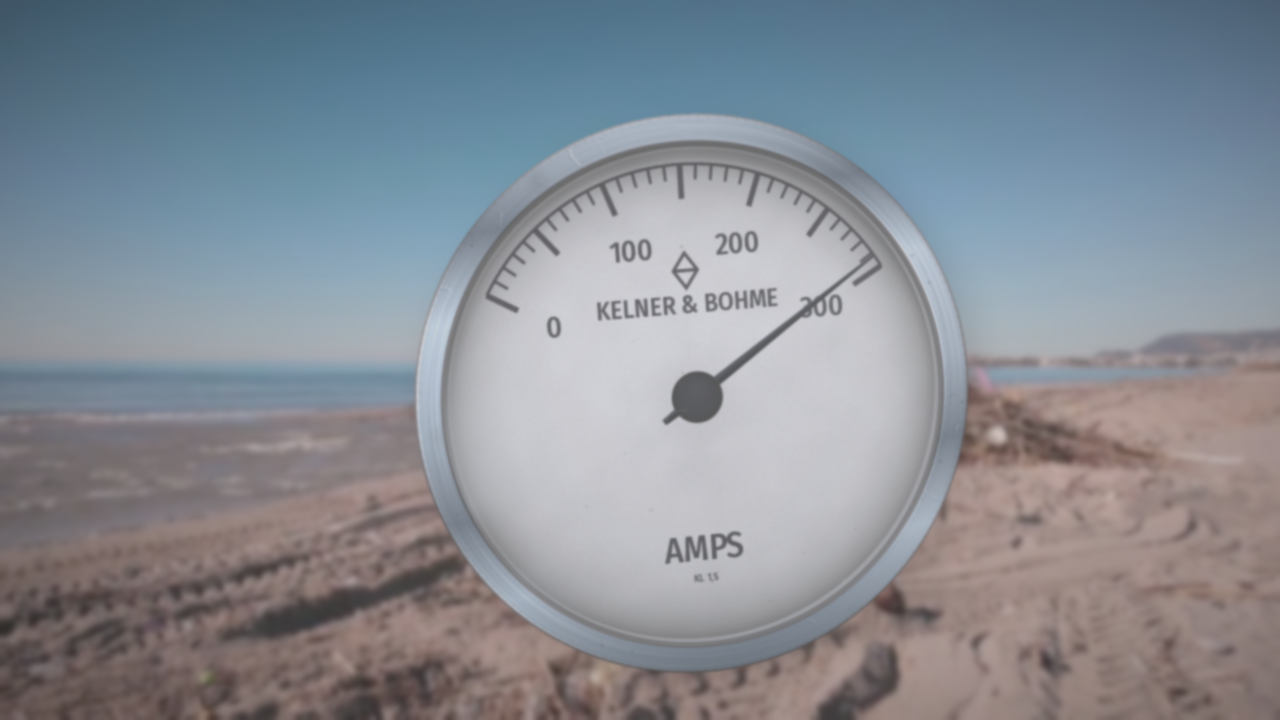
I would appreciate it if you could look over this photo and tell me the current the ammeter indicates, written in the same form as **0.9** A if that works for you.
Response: **290** A
